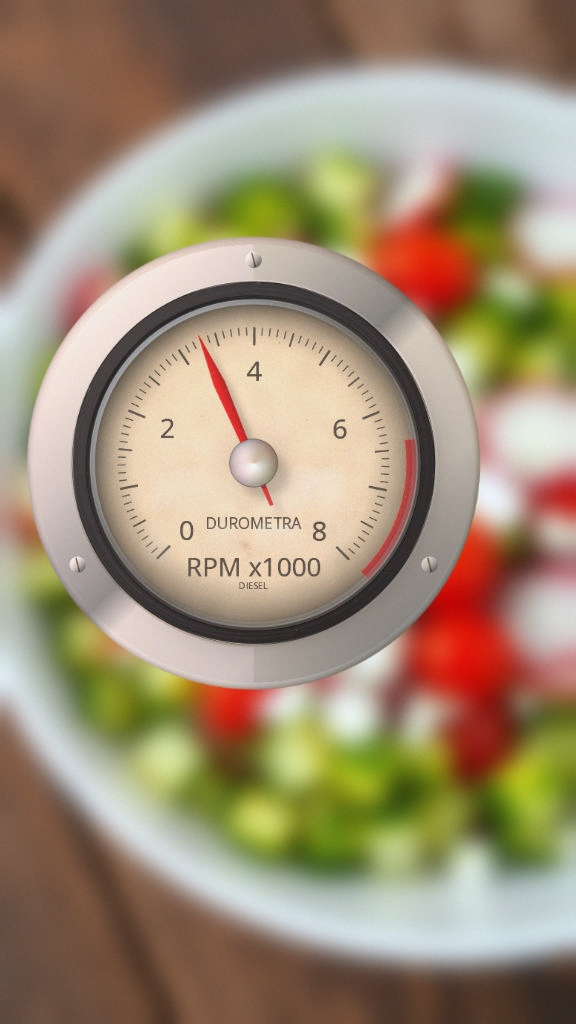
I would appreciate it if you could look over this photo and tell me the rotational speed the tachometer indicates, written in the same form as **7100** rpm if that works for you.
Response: **3300** rpm
